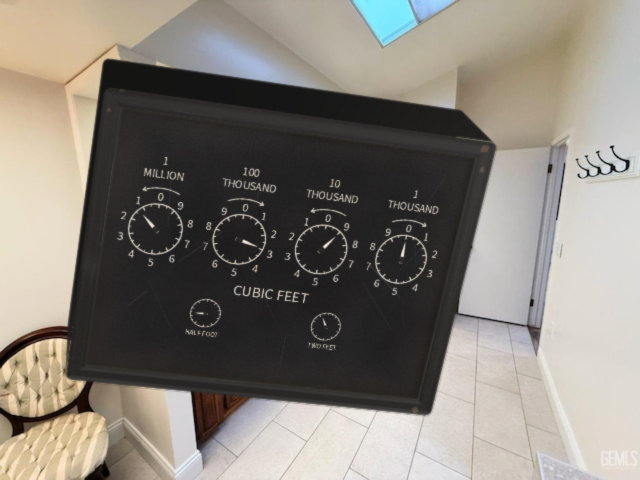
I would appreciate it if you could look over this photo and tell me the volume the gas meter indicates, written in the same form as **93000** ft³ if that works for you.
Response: **129000** ft³
